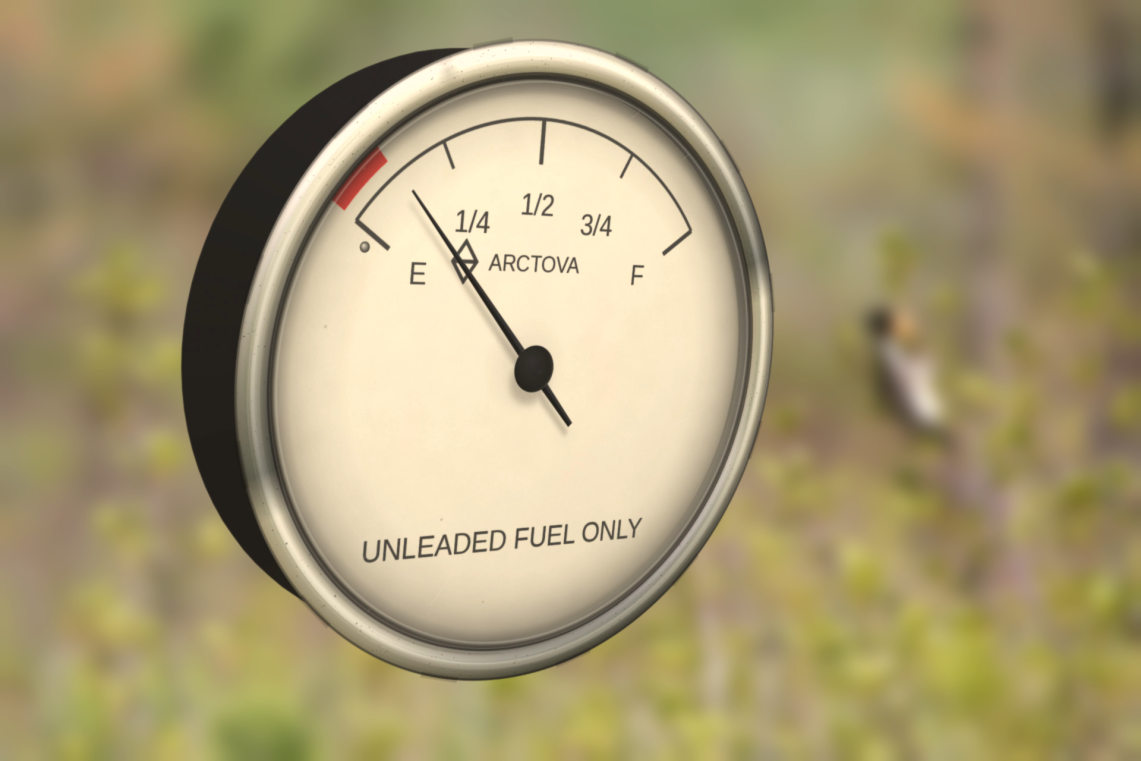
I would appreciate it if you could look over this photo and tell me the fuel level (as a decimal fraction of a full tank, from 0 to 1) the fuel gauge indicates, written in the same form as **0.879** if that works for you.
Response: **0.125**
